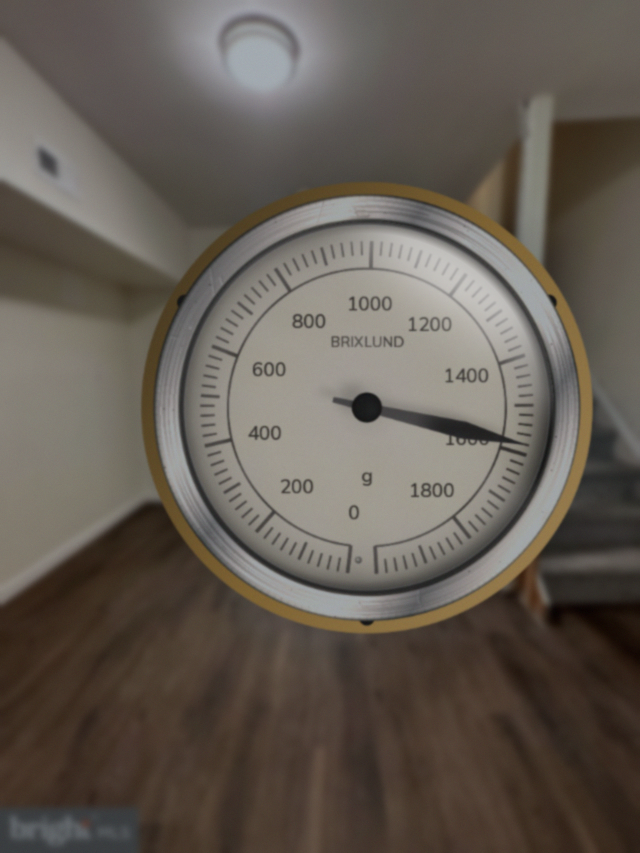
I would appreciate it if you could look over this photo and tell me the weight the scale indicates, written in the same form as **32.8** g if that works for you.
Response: **1580** g
